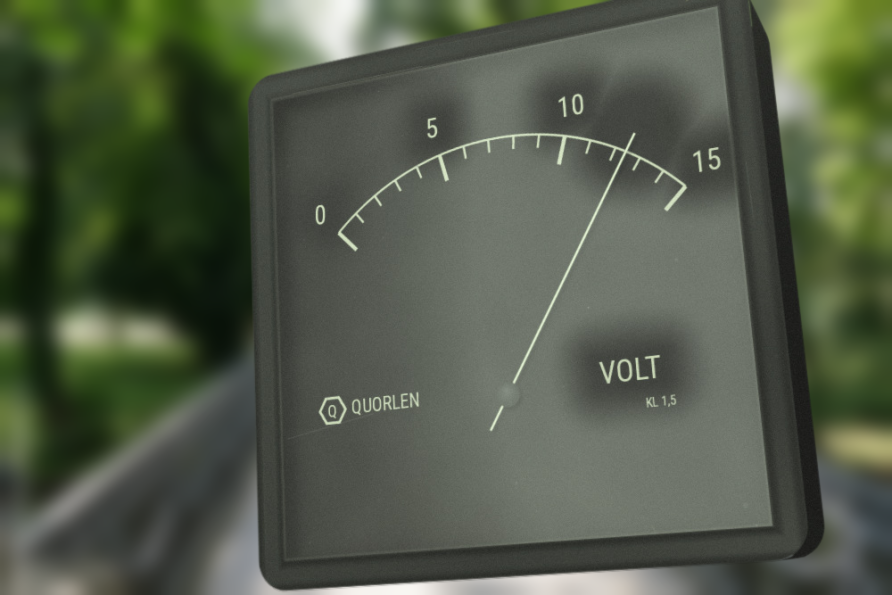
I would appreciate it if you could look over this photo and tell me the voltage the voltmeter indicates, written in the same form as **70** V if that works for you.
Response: **12.5** V
